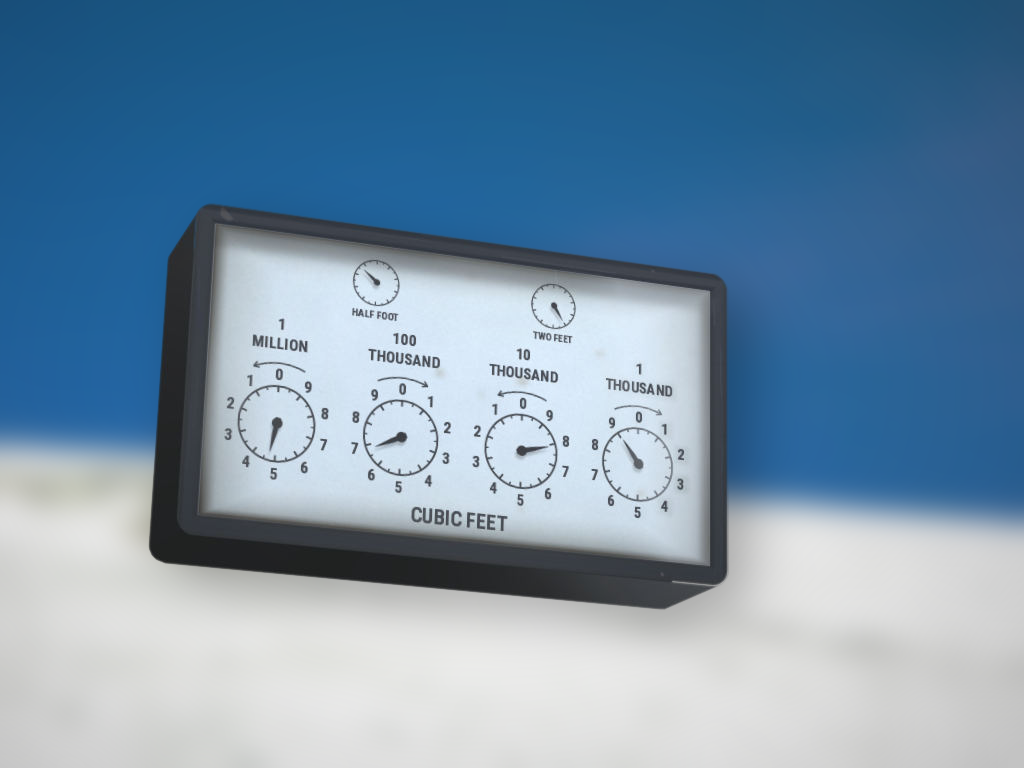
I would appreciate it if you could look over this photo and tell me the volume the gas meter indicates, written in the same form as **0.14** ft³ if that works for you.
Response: **467900** ft³
